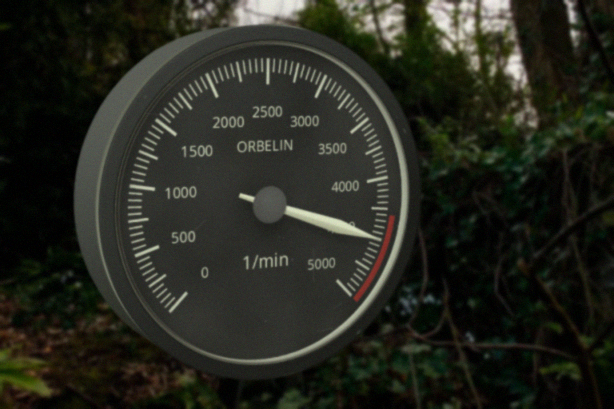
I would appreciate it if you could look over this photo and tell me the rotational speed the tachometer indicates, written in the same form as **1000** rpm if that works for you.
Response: **4500** rpm
